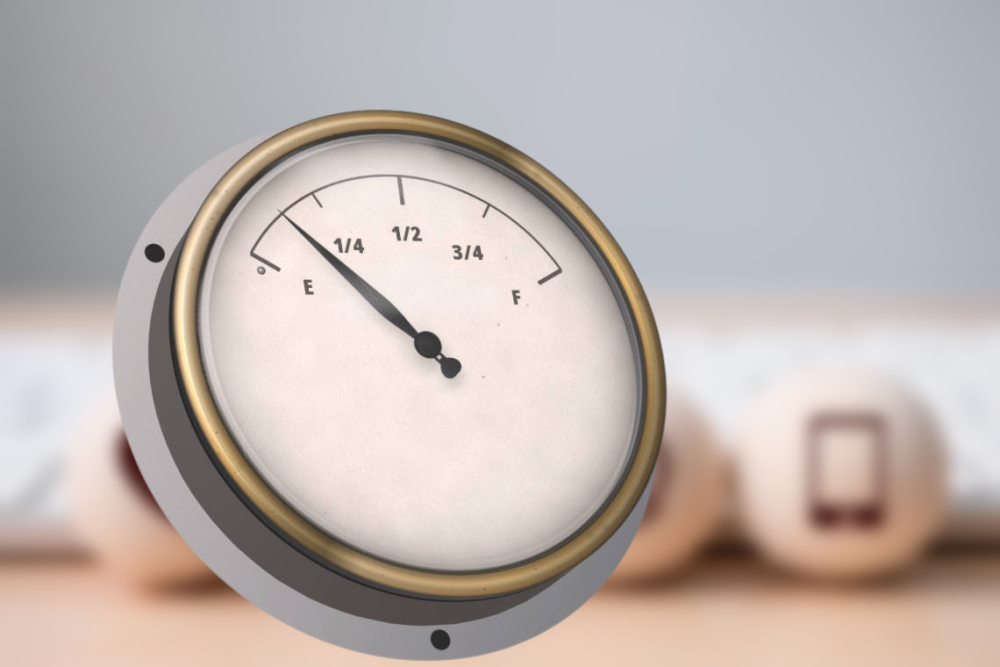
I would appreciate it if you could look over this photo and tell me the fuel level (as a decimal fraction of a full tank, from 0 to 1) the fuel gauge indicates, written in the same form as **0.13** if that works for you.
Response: **0.125**
